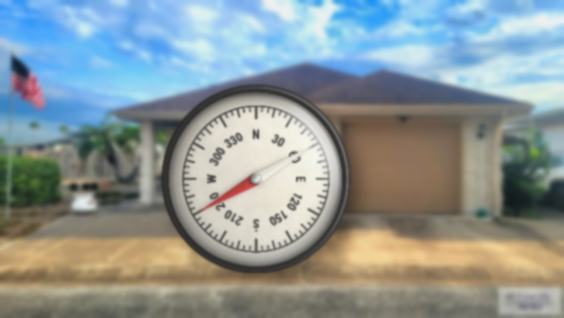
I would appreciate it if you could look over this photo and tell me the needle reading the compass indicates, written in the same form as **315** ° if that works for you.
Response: **240** °
